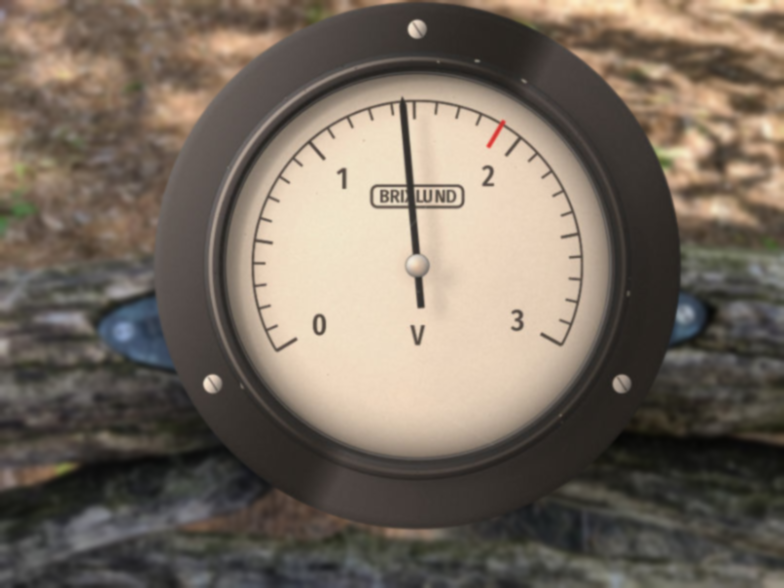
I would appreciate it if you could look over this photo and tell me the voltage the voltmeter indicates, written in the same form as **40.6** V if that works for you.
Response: **1.45** V
